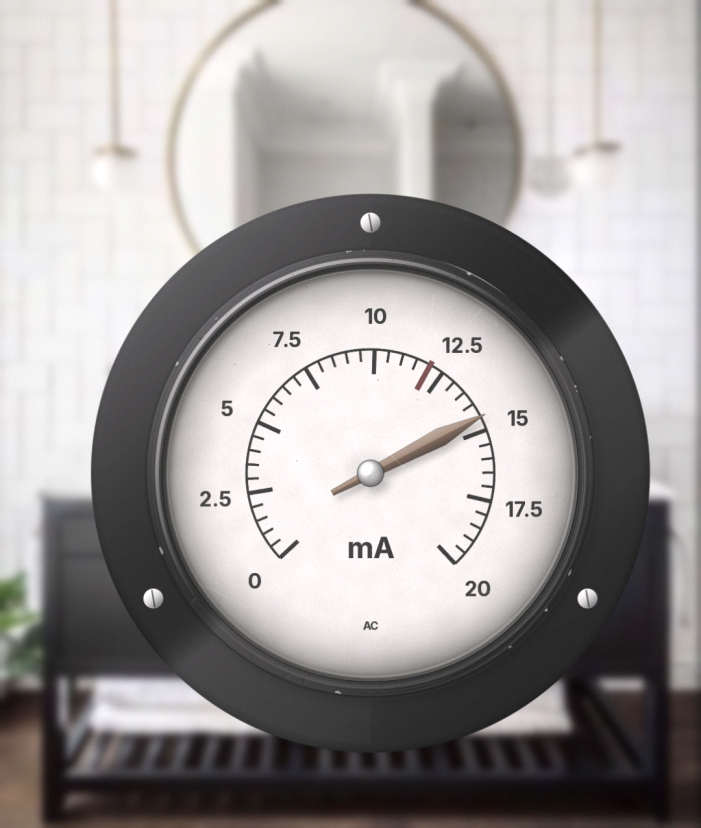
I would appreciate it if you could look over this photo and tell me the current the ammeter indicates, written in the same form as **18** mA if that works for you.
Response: **14.5** mA
